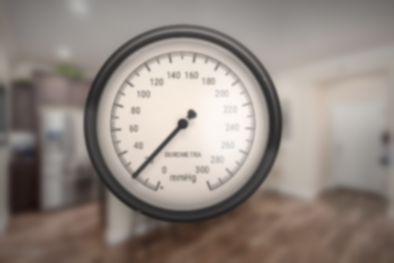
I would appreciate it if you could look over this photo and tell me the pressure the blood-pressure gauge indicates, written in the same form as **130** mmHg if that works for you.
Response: **20** mmHg
